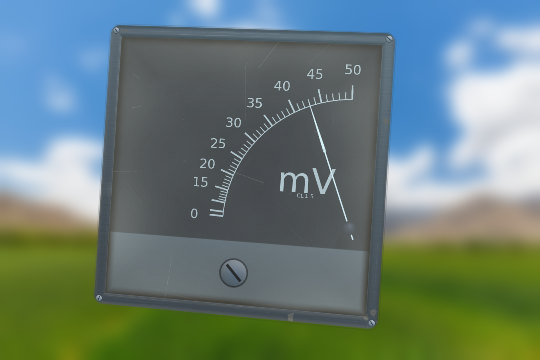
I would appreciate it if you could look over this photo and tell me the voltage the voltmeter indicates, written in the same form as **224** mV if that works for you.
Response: **43** mV
